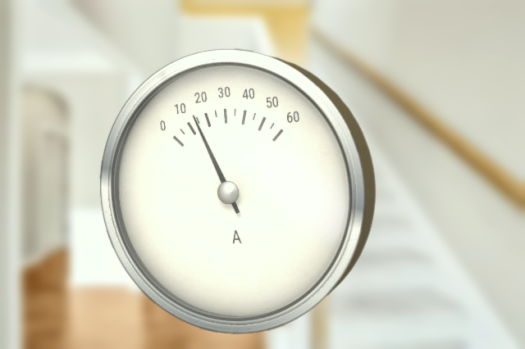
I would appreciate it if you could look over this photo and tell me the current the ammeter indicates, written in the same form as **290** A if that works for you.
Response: **15** A
